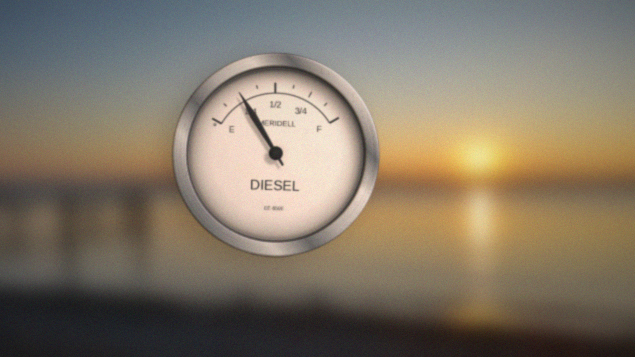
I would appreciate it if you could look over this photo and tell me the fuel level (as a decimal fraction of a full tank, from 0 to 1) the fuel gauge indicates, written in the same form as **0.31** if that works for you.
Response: **0.25**
